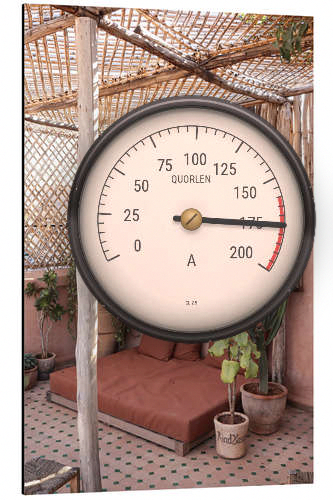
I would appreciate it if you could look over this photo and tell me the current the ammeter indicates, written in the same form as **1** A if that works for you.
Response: **175** A
